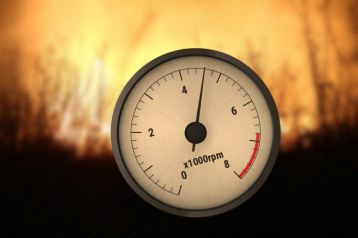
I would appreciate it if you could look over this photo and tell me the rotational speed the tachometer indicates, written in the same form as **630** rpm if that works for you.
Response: **4600** rpm
